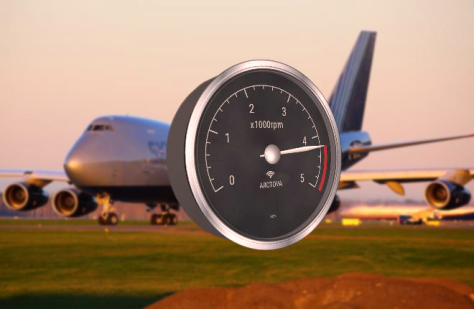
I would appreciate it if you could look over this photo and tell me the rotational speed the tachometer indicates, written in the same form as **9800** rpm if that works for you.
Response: **4200** rpm
